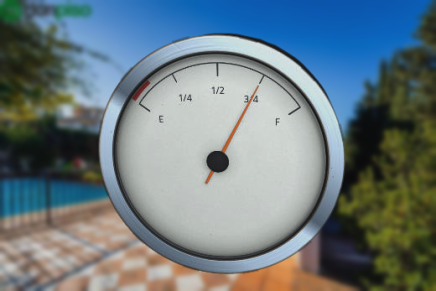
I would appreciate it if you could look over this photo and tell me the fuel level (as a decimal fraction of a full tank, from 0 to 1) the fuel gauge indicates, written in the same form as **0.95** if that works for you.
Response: **0.75**
